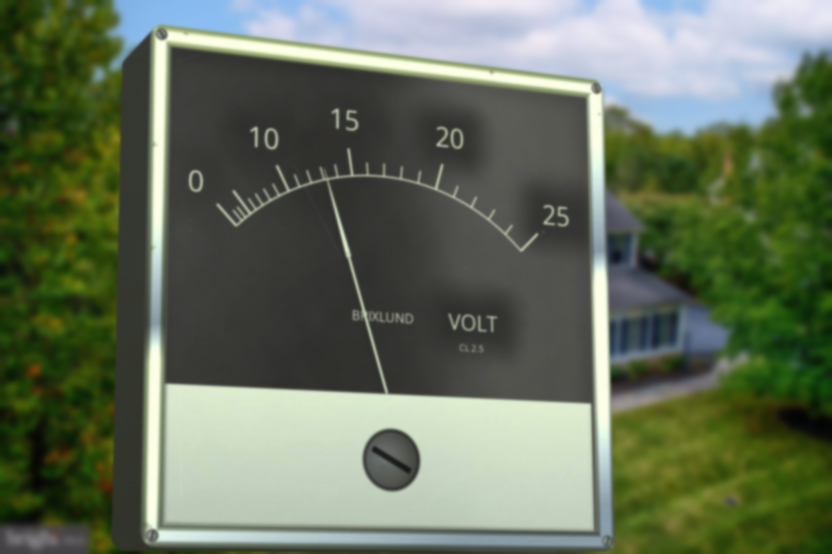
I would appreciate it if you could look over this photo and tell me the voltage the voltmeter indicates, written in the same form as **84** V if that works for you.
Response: **13** V
